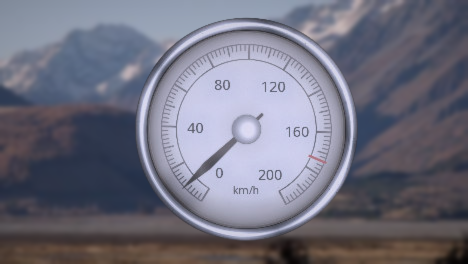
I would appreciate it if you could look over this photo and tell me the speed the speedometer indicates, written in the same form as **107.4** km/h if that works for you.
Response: **10** km/h
